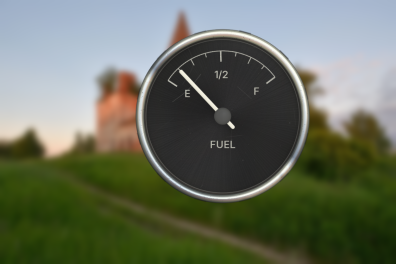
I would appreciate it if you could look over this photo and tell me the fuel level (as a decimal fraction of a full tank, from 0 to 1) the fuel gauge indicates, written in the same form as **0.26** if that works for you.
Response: **0.125**
